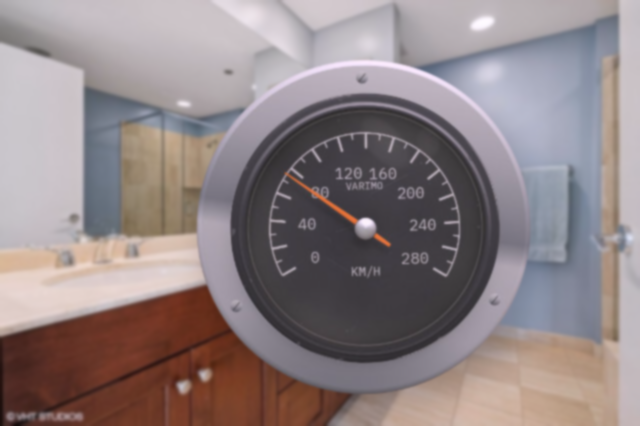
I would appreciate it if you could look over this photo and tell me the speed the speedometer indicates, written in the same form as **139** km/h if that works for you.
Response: **75** km/h
